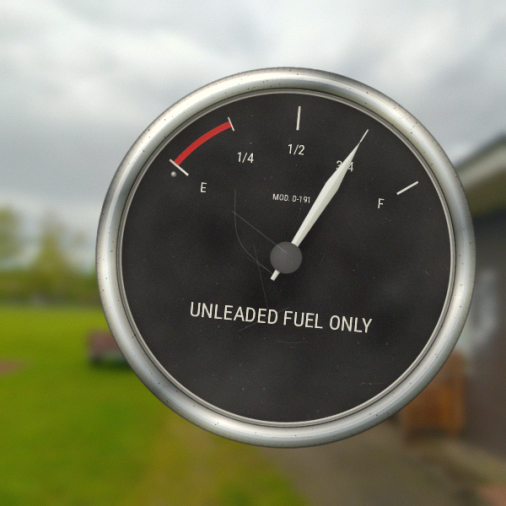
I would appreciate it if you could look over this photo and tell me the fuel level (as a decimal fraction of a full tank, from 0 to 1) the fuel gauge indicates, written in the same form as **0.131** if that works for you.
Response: **0.75**
